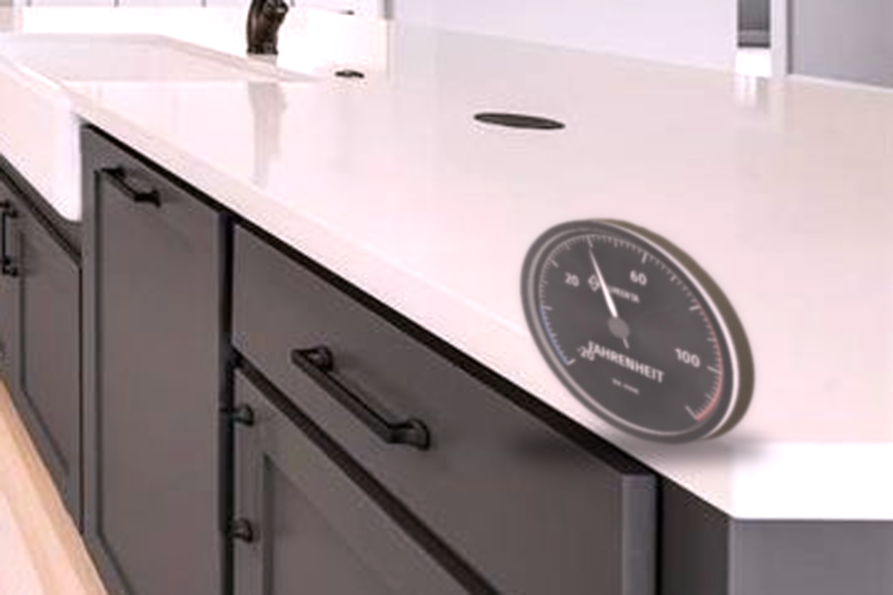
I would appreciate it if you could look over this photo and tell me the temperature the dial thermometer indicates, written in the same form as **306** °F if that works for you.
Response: **40** °F
